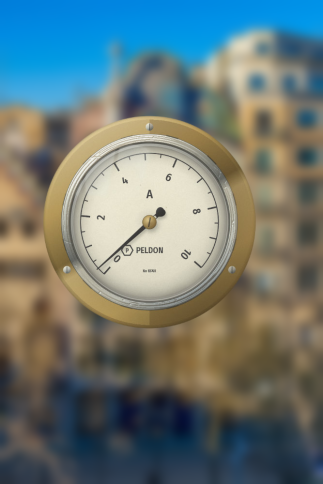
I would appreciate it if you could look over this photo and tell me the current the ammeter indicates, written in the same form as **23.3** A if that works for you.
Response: **0.25** A
